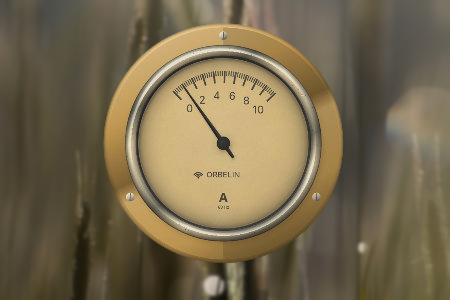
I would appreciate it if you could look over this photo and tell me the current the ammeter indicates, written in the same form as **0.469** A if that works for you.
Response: **1** A
